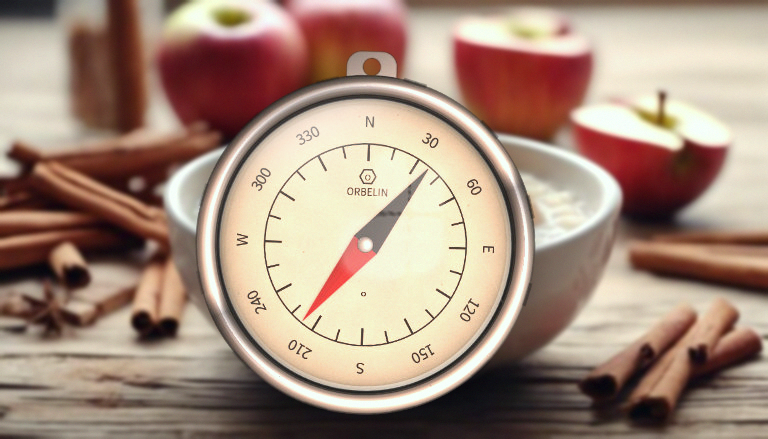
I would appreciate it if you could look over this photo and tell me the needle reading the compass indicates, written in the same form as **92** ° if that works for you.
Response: **217.5** °
